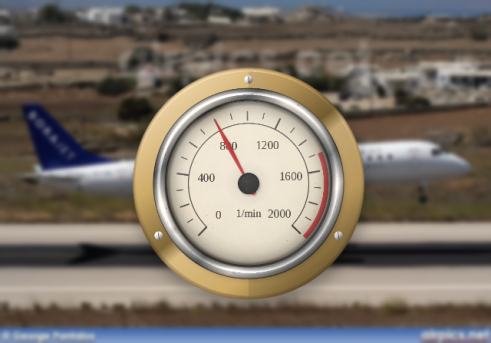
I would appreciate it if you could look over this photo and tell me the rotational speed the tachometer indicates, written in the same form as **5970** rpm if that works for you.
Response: **800** rpm
